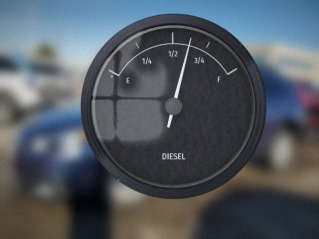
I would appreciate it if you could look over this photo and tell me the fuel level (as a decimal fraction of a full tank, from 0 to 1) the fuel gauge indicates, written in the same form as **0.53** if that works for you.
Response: **0.625**
